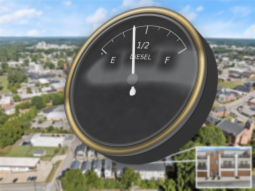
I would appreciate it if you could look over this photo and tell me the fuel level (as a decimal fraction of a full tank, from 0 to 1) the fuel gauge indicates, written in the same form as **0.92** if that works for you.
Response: **0.375**
